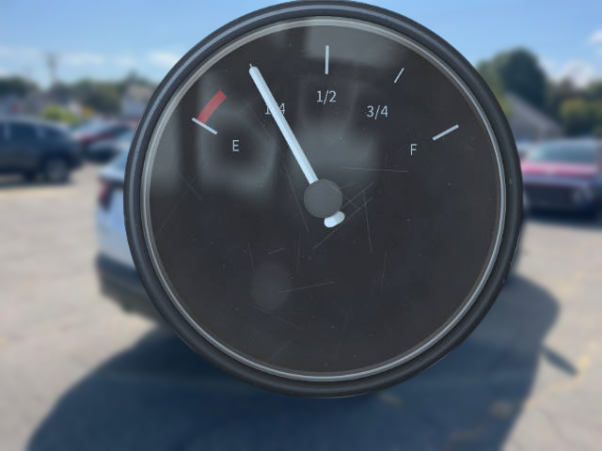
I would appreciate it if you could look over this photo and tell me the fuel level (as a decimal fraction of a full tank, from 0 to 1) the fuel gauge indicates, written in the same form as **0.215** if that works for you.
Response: **0.25**
